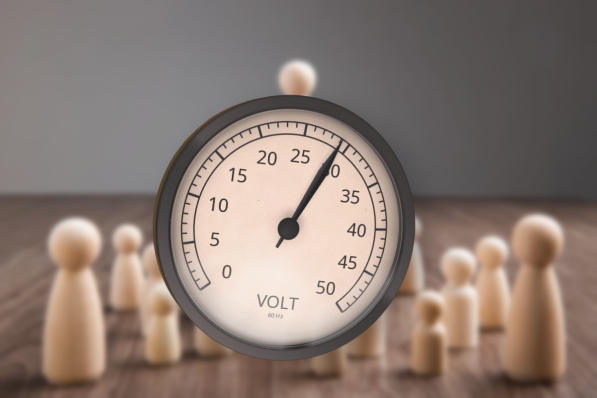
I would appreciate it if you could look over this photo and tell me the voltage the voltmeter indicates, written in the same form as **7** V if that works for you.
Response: **29** V
